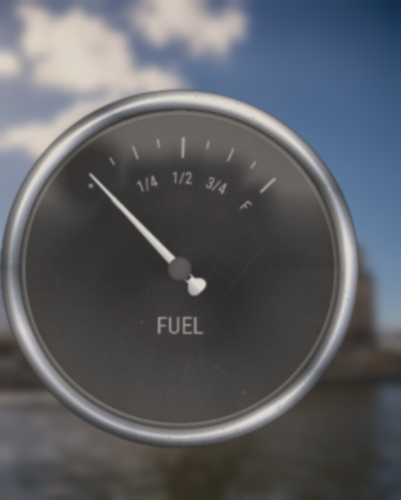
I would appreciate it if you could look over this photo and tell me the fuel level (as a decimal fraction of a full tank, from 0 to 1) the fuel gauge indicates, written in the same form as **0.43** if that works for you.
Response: **0**
